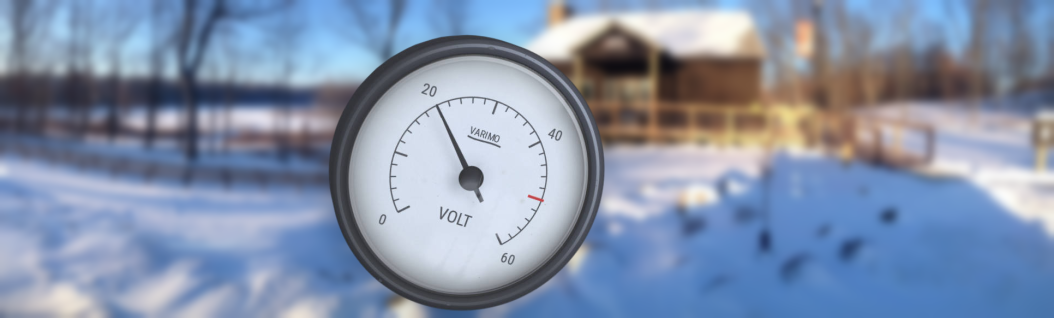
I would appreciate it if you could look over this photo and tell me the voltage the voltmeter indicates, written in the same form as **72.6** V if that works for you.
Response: **20** V
